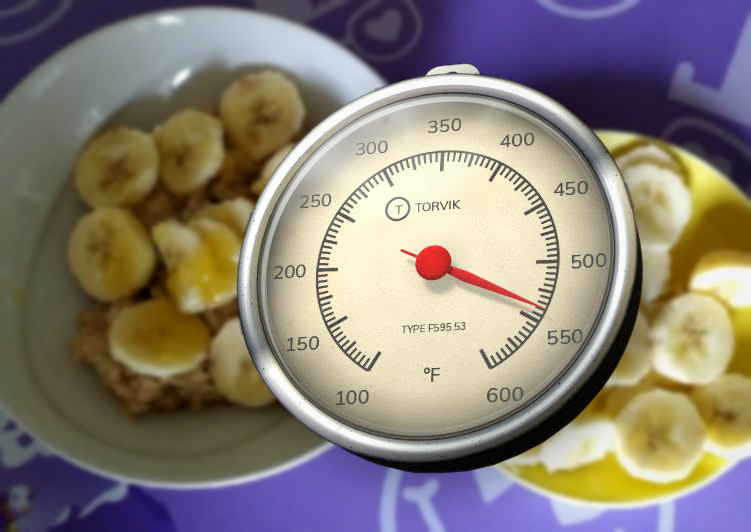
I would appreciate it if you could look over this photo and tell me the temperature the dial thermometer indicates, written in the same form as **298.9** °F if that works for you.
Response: **540** °F
